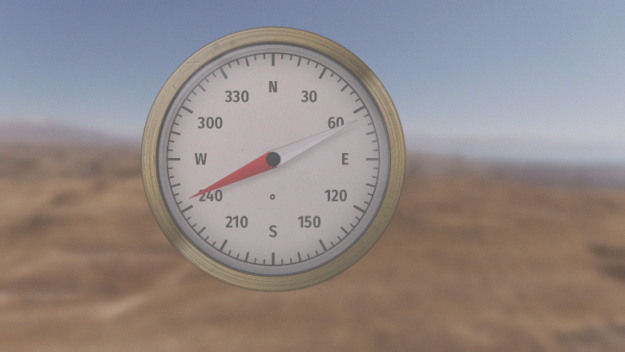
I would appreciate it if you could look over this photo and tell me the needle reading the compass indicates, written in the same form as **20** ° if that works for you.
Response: **245** °
